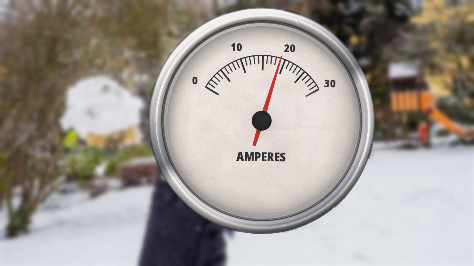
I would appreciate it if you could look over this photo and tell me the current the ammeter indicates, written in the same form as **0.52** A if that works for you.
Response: **19** A
